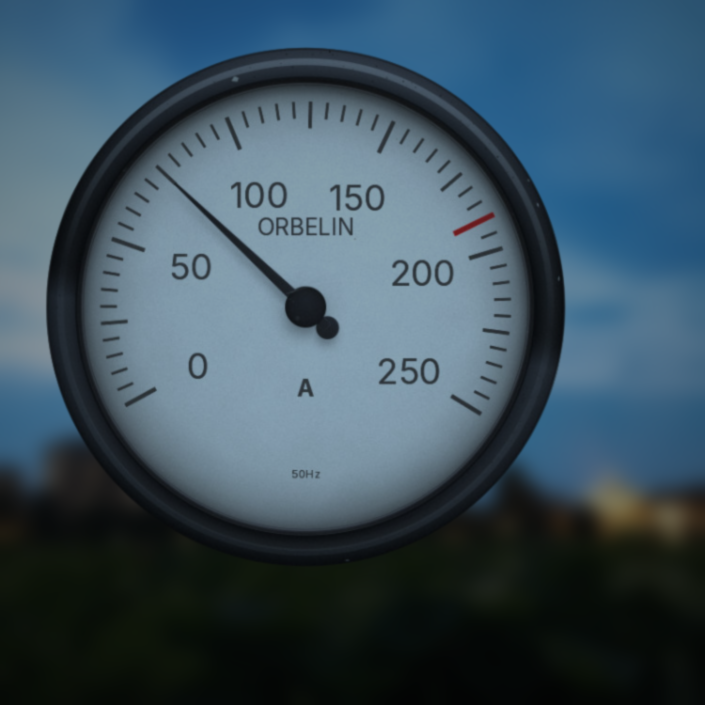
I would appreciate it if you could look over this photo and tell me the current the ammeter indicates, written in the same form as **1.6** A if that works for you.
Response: **75** A
